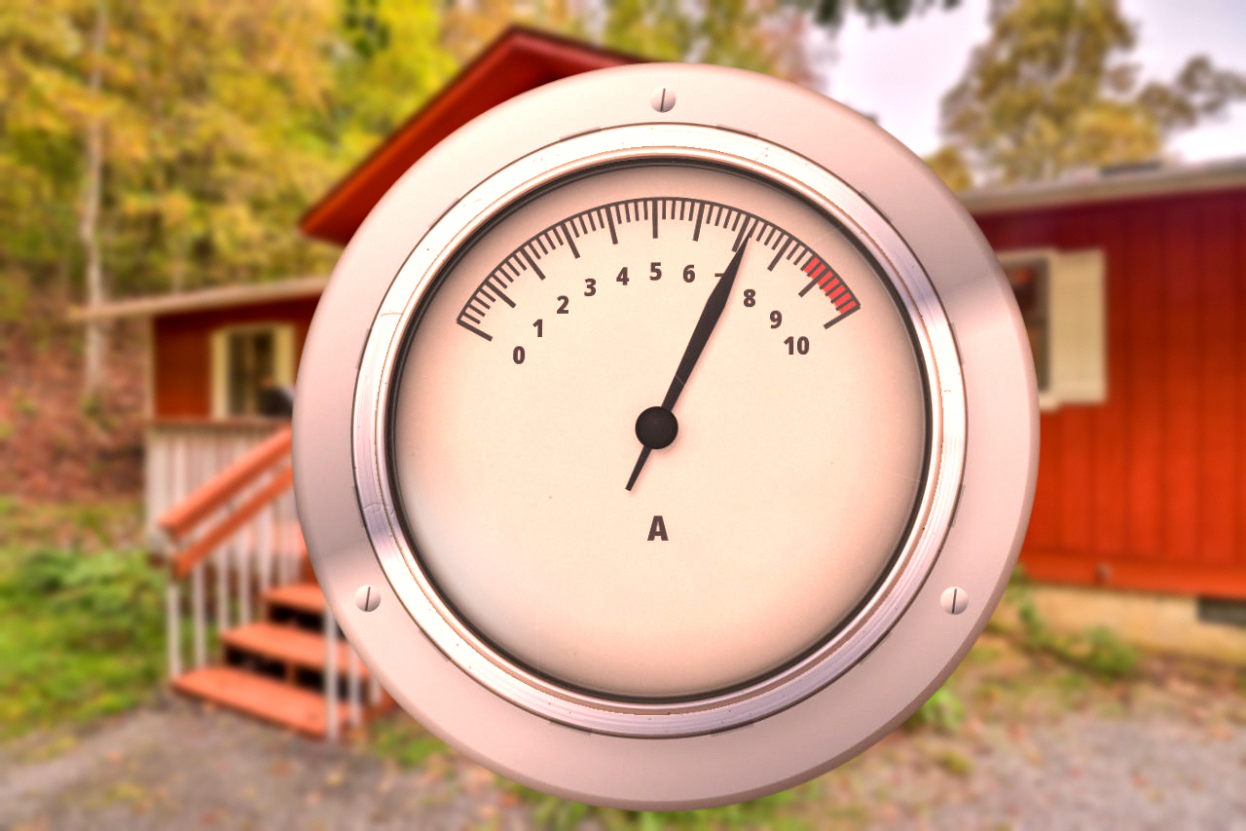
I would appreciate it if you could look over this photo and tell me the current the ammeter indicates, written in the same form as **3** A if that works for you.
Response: **7.2** A
